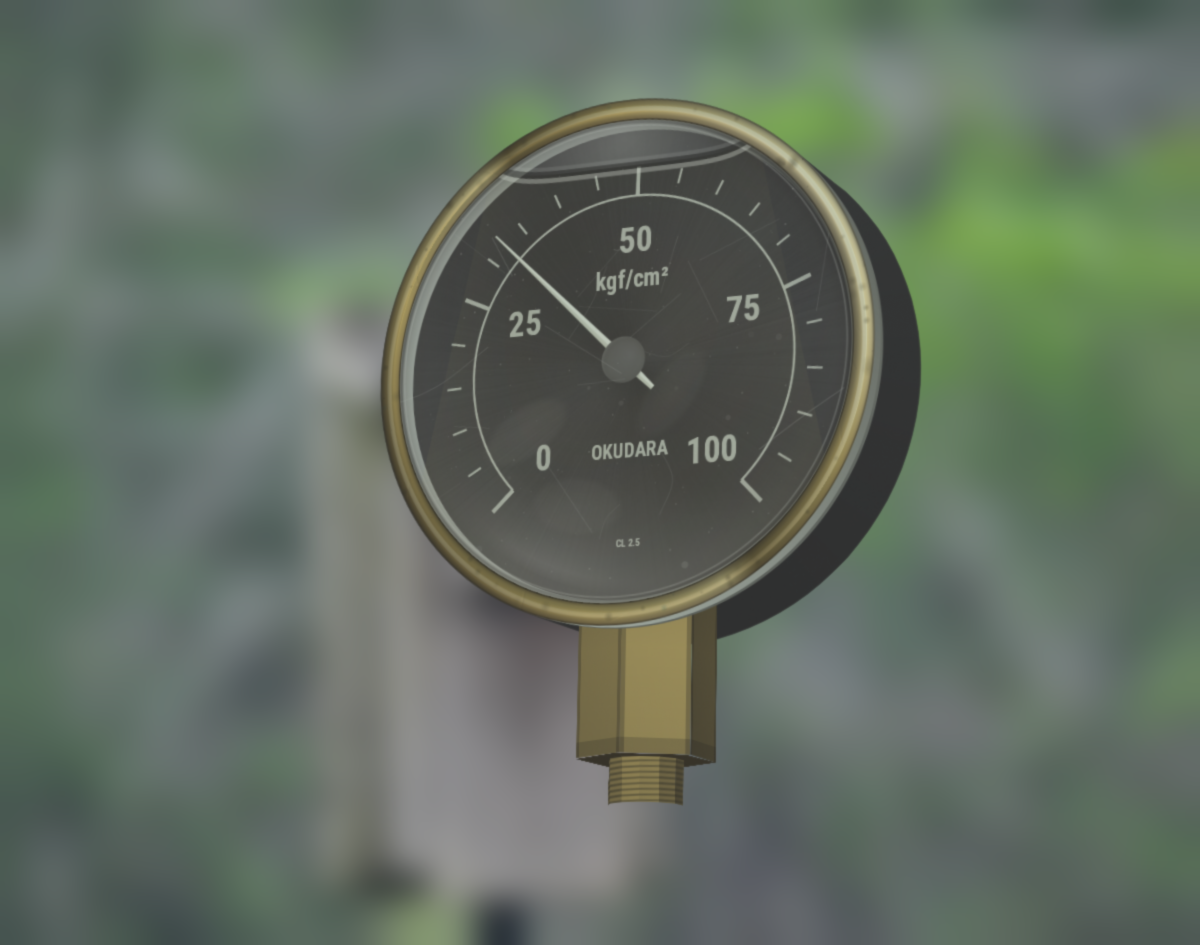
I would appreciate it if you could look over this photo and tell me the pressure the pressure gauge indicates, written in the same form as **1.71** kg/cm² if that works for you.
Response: **32.5** kg/cm²
